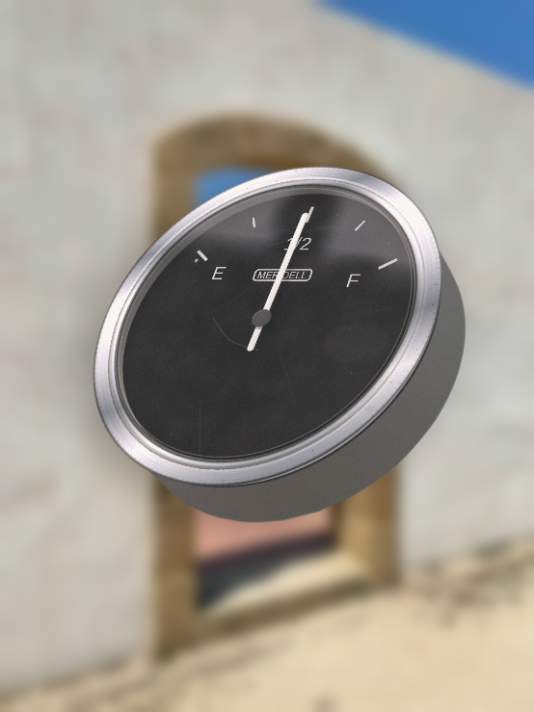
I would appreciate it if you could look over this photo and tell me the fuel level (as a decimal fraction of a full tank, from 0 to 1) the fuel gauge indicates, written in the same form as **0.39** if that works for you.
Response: **0.5**
